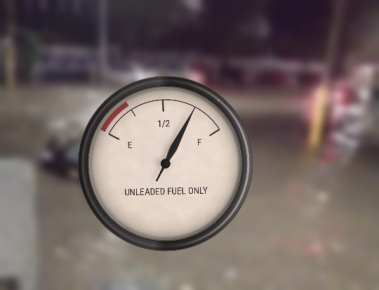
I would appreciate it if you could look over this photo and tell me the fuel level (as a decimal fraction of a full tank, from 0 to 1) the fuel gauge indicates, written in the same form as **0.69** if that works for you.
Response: **0.75**
